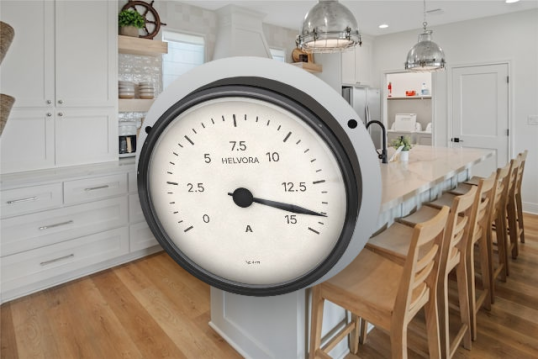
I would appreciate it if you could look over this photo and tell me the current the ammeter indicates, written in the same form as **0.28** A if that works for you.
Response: **14** A
